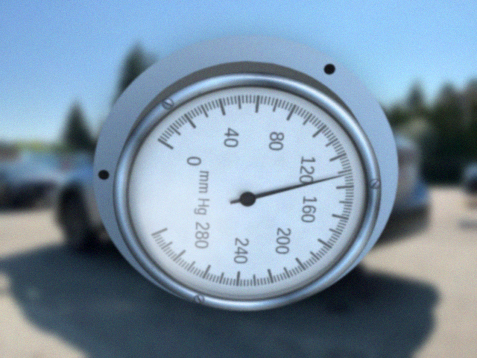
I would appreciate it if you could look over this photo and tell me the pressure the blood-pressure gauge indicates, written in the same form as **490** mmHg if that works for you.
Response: **130** mmHg
